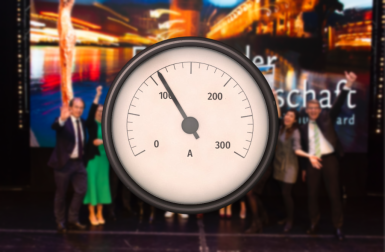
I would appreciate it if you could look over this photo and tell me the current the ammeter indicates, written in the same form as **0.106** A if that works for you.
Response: **110** A
